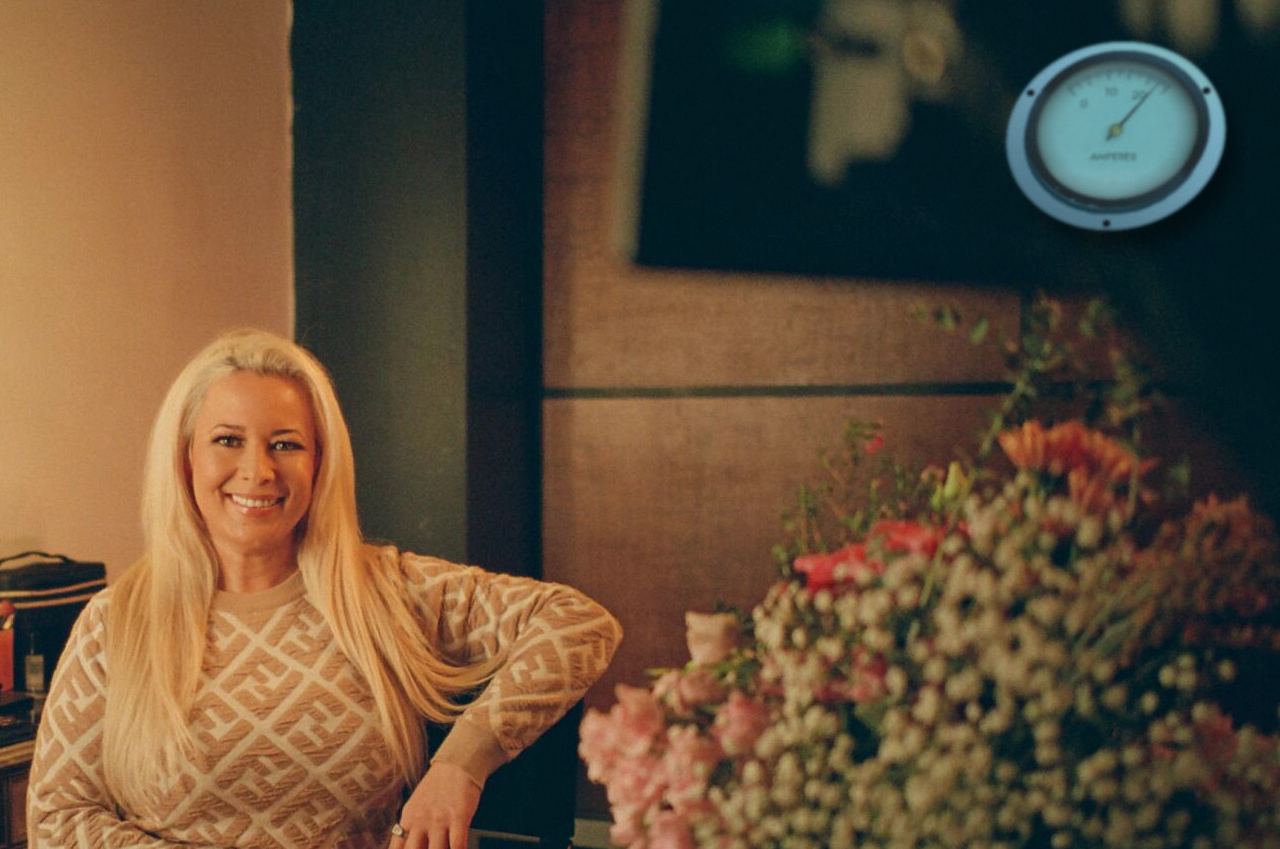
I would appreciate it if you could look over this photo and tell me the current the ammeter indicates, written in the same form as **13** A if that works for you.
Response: **22.5** A
